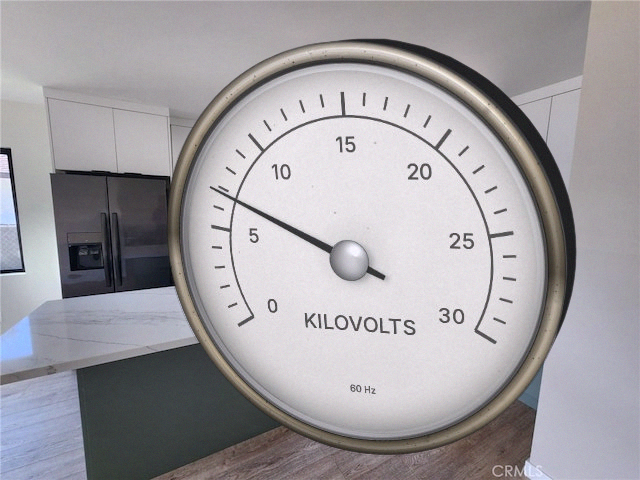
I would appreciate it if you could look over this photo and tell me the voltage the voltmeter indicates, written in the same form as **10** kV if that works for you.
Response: **7** kV
